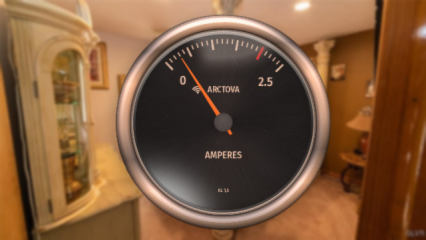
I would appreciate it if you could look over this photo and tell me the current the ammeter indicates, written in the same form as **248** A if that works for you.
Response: **0.3** A
